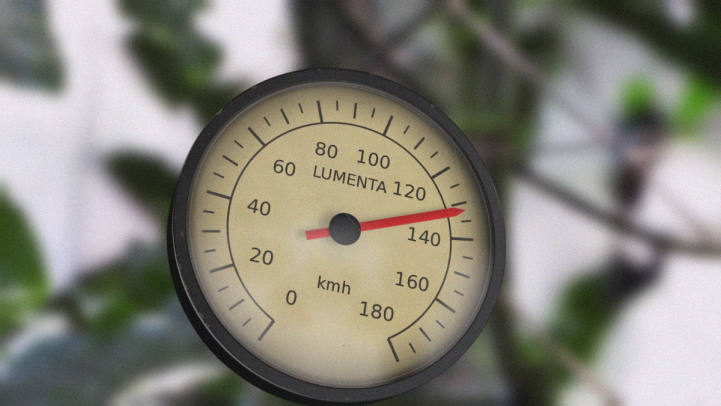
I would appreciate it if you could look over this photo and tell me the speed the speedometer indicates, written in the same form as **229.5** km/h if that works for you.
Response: **132.5** km/h
